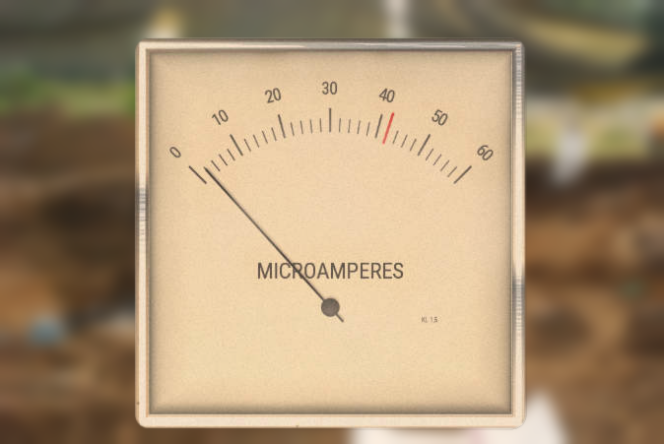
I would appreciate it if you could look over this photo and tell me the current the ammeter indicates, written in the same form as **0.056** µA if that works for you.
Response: **2** µA
